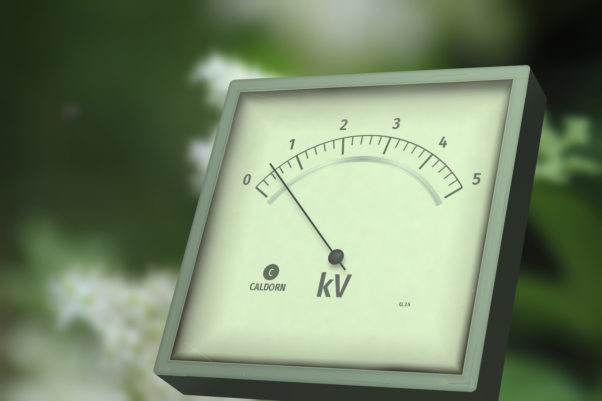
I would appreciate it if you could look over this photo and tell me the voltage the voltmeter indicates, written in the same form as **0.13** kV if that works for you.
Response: **0.5** kV
